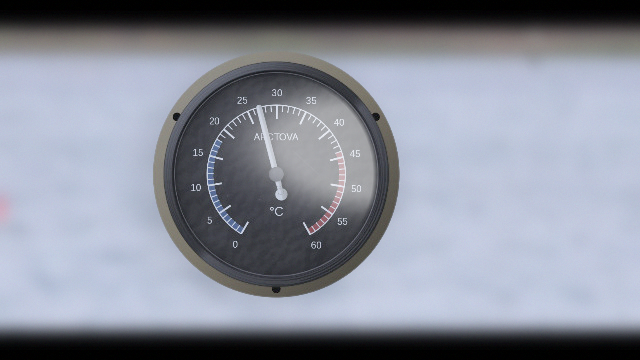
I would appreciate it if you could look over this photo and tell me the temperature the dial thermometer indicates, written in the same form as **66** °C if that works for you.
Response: **27** °C
